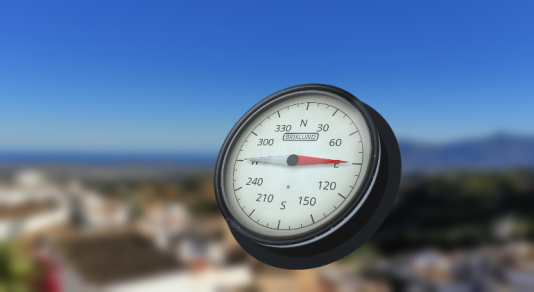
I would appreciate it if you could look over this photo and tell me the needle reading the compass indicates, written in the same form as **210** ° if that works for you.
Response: **90** °
